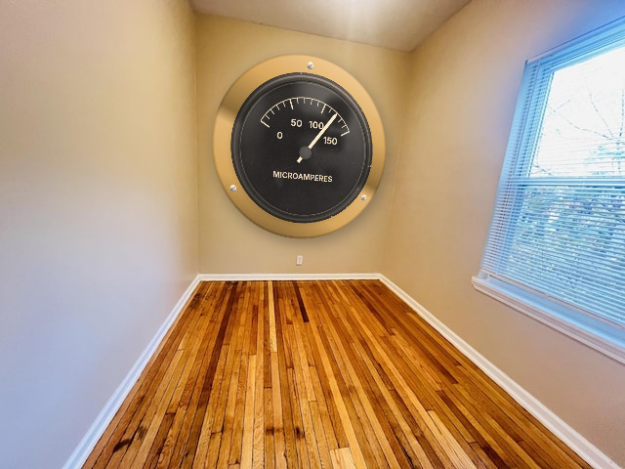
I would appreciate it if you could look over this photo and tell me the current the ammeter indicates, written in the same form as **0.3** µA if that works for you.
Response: **120** µA
